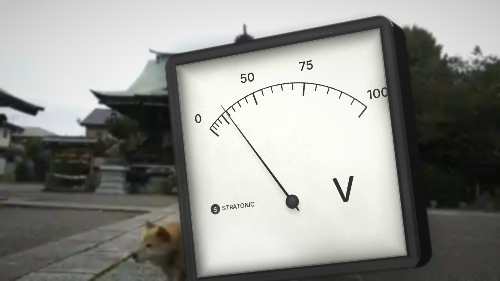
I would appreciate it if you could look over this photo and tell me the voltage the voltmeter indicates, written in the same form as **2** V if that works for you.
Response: **30** V
